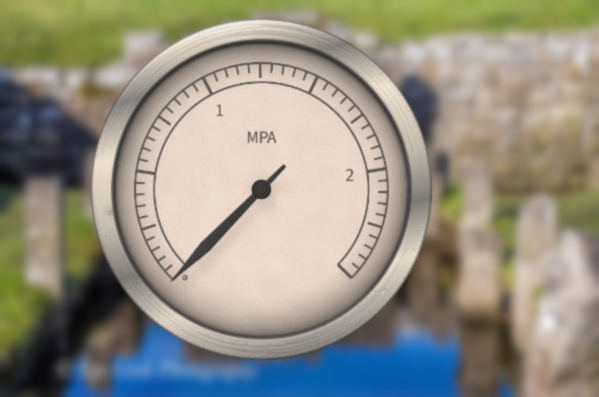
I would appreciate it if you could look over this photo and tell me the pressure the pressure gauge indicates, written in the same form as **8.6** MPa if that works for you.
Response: **0** MPa
